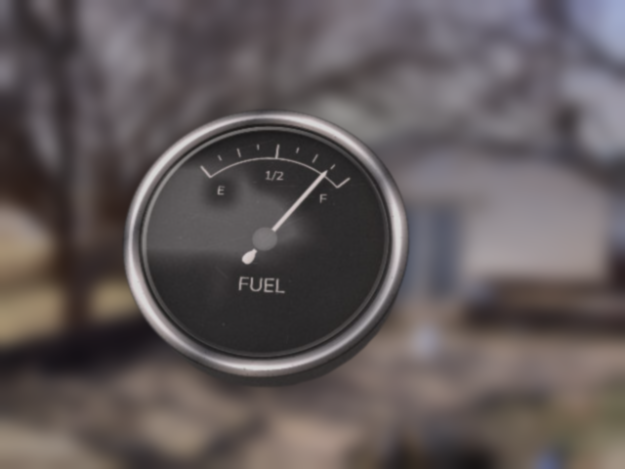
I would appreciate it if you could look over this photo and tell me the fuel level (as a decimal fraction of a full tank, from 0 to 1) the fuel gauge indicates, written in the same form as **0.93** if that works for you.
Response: **0.875**
